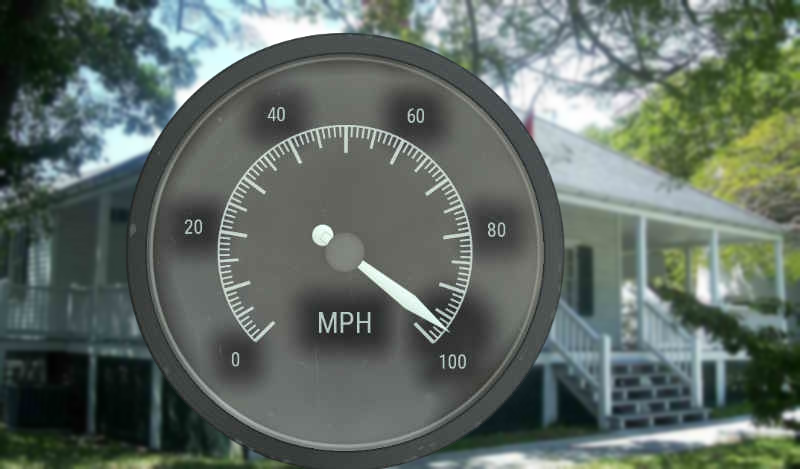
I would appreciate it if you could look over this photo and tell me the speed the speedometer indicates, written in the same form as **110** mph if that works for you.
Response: **97** mph
